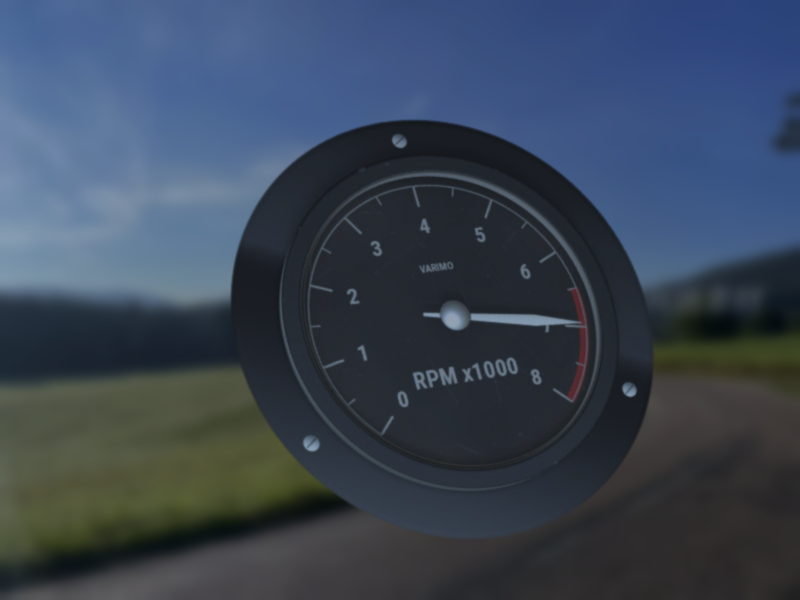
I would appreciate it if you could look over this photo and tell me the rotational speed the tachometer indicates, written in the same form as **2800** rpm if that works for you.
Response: **7000** rpm
